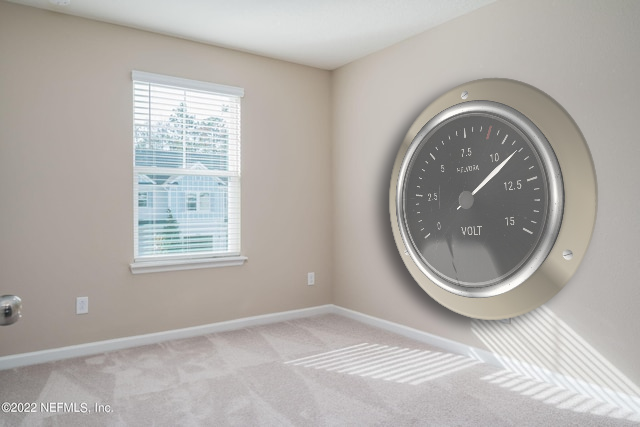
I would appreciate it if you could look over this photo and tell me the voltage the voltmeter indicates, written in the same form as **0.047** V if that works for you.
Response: **11** V
